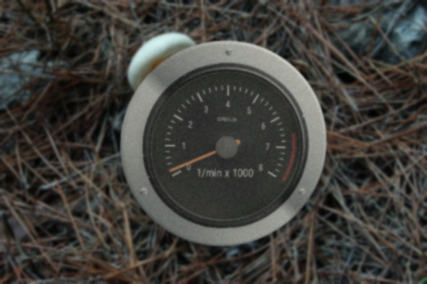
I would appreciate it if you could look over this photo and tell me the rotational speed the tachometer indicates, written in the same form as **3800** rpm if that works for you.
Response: **200** rpm
